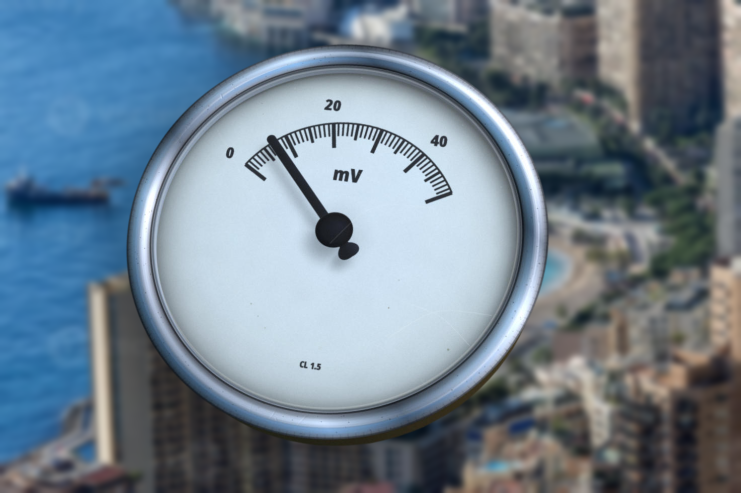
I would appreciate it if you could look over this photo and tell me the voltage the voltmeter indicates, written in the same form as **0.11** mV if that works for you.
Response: **7** mV
